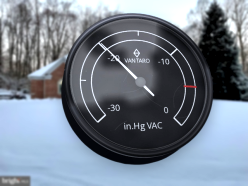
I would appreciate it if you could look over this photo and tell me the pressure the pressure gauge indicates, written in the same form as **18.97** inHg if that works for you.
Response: **-20** inHg
